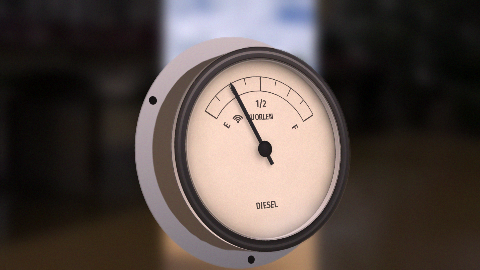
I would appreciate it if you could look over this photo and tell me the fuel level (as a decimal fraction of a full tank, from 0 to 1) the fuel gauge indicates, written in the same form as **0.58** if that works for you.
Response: **0.25**
